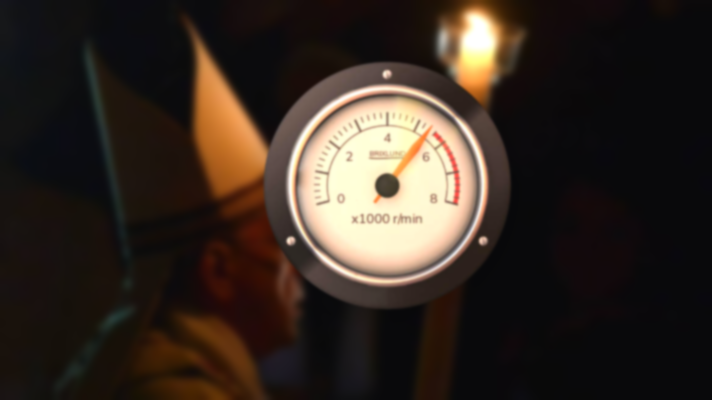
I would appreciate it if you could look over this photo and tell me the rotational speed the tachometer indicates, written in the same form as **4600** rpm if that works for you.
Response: **5400** rpm
